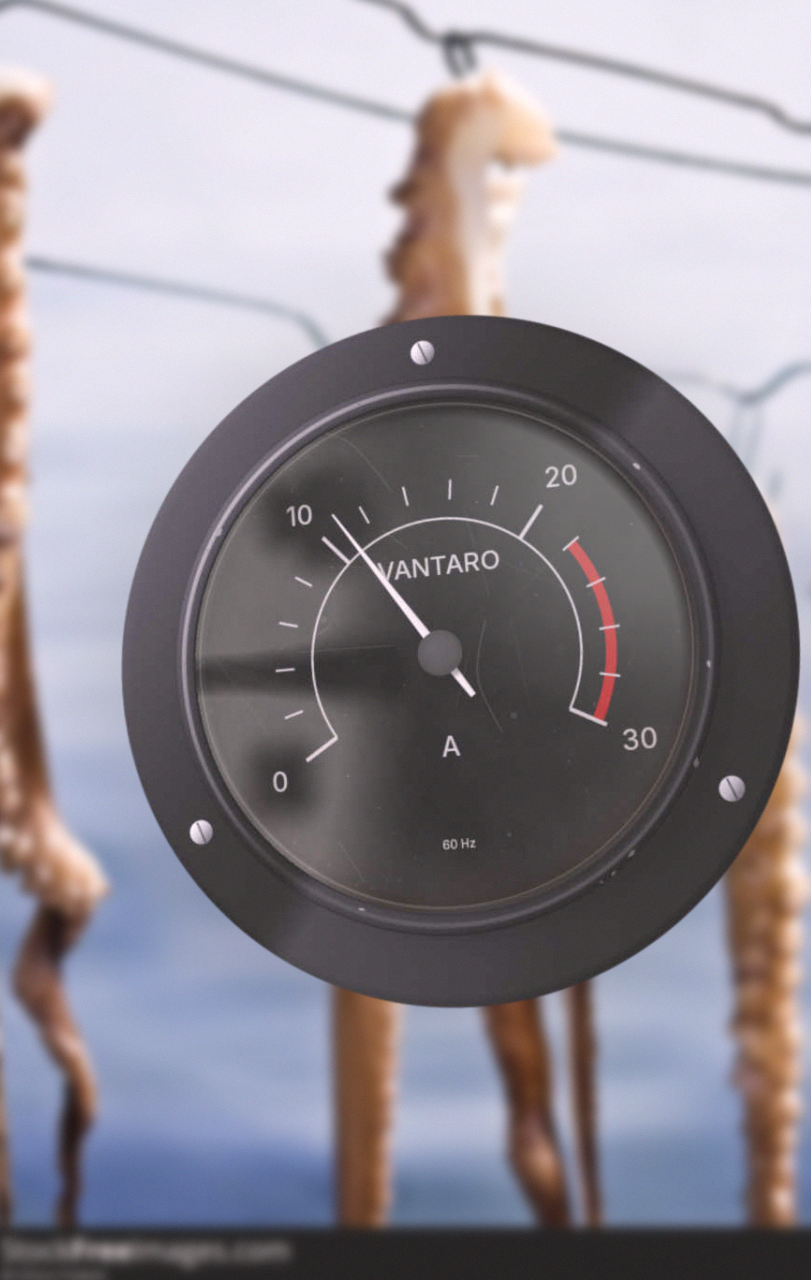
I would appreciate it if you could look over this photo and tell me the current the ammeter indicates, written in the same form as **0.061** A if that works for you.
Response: **11** A
